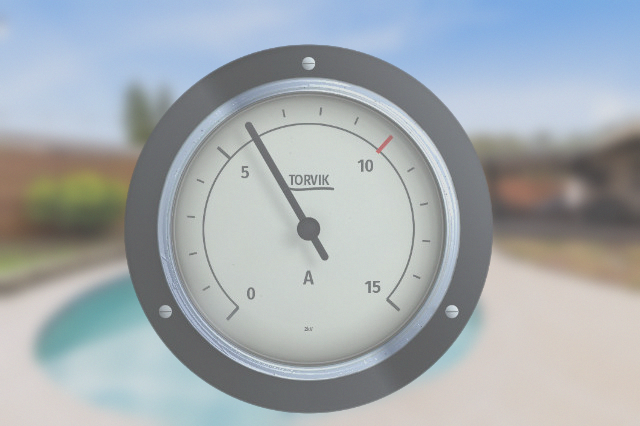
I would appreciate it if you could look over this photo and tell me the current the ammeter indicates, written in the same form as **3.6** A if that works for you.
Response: **6** A
